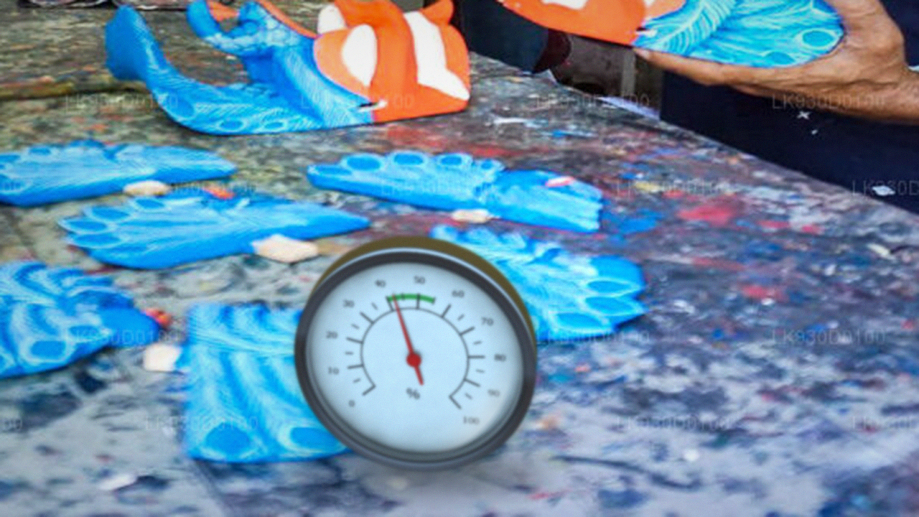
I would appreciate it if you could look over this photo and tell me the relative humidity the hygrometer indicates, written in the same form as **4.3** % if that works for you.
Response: **42.5** %
